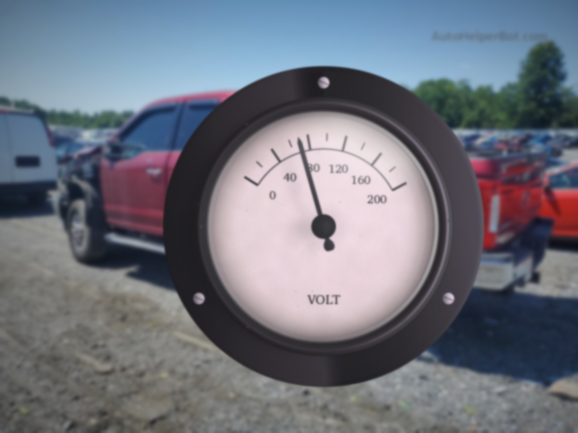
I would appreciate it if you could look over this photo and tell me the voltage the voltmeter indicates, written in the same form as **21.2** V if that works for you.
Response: **70** V
